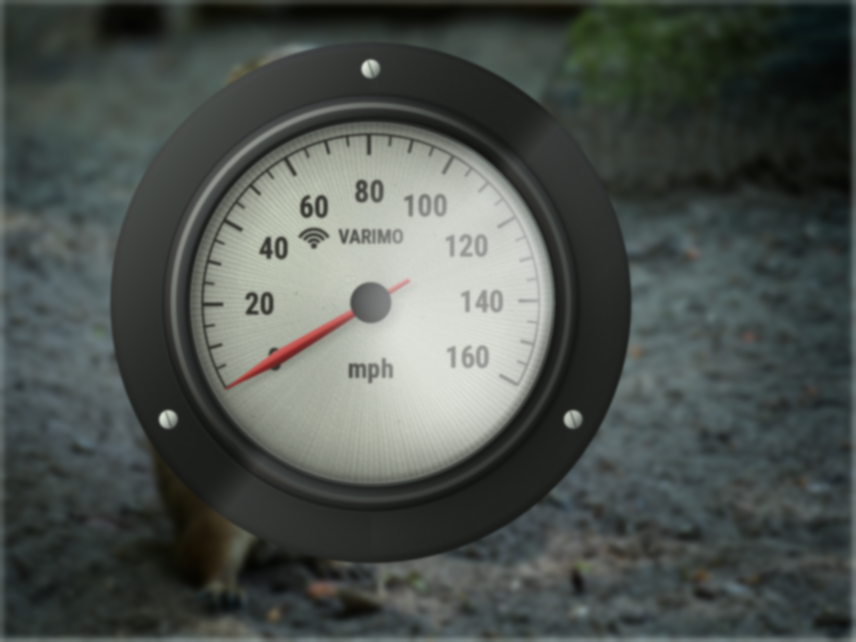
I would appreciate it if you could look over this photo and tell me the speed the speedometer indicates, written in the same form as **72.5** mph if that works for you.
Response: **0** mph
